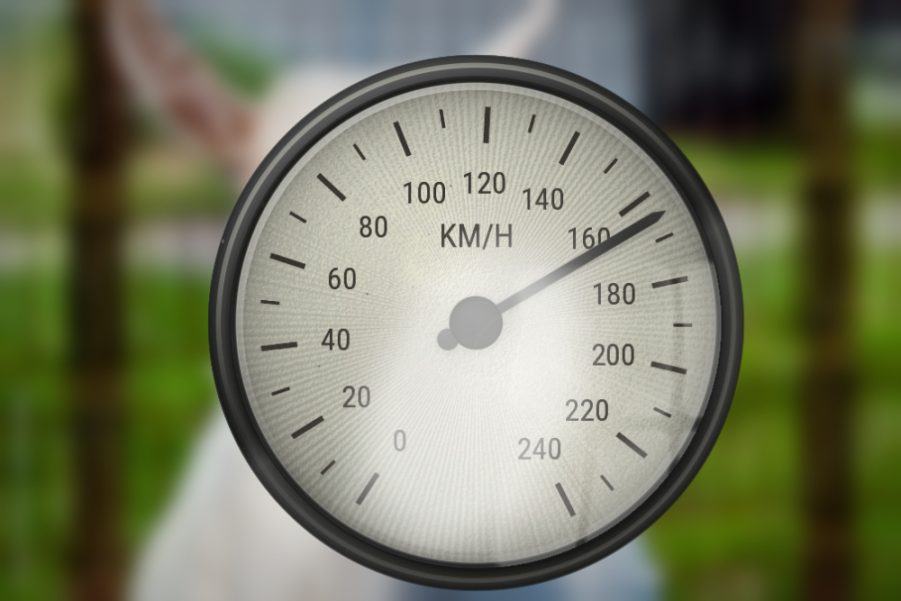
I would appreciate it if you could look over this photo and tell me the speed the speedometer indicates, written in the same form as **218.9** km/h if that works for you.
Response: **165** km/h
